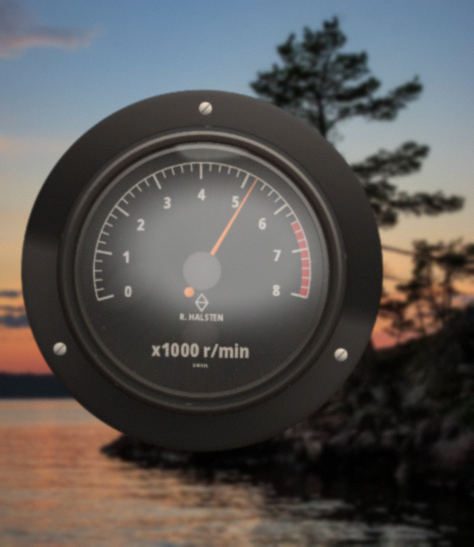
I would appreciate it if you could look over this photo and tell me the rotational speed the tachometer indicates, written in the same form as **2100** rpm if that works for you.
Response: **5200** rpm
